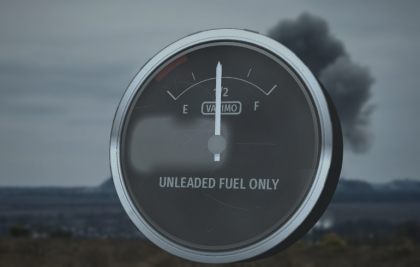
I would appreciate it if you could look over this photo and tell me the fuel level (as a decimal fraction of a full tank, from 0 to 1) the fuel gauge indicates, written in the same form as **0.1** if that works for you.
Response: **0.5**
